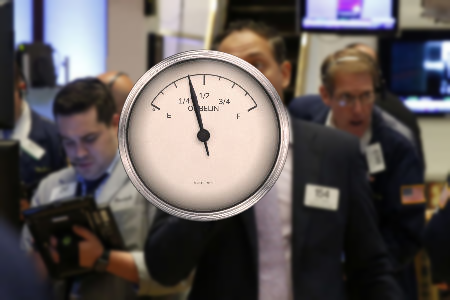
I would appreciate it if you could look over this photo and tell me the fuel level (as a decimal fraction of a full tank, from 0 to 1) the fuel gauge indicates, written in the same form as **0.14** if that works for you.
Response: **0.375**
